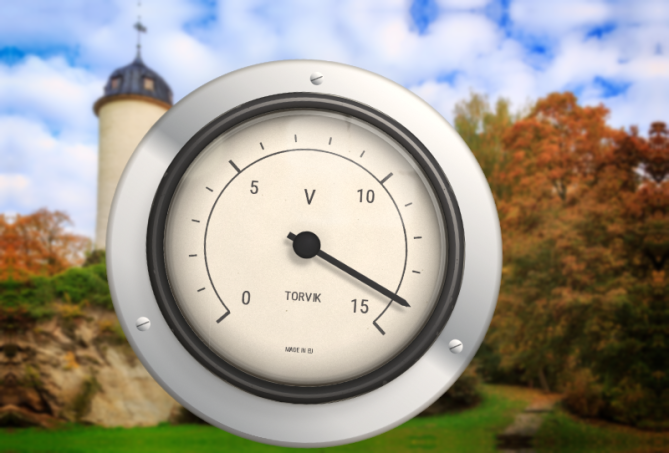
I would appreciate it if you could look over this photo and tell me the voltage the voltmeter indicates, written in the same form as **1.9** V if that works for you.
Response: **14** V
